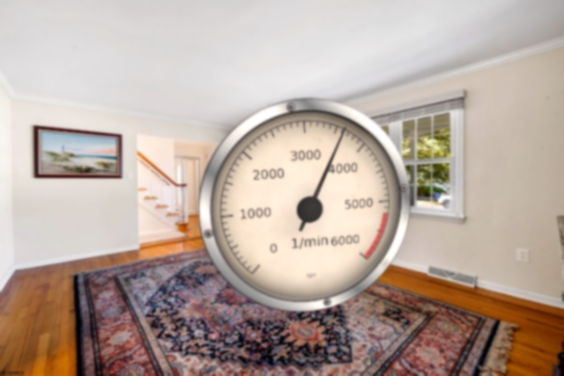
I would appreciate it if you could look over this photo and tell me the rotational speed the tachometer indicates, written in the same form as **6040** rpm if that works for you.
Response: **3600** rpm
